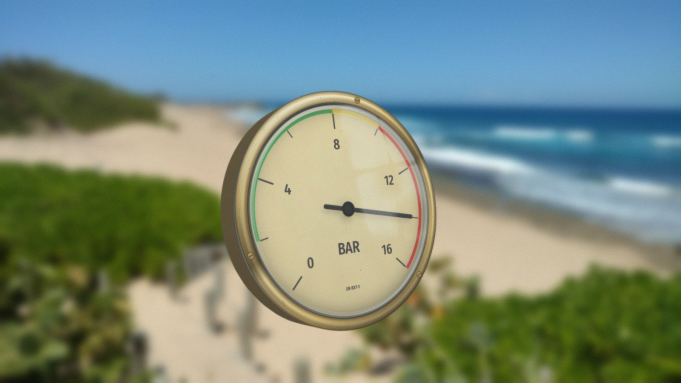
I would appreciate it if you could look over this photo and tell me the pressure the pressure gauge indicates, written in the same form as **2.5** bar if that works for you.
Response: **14** bar
